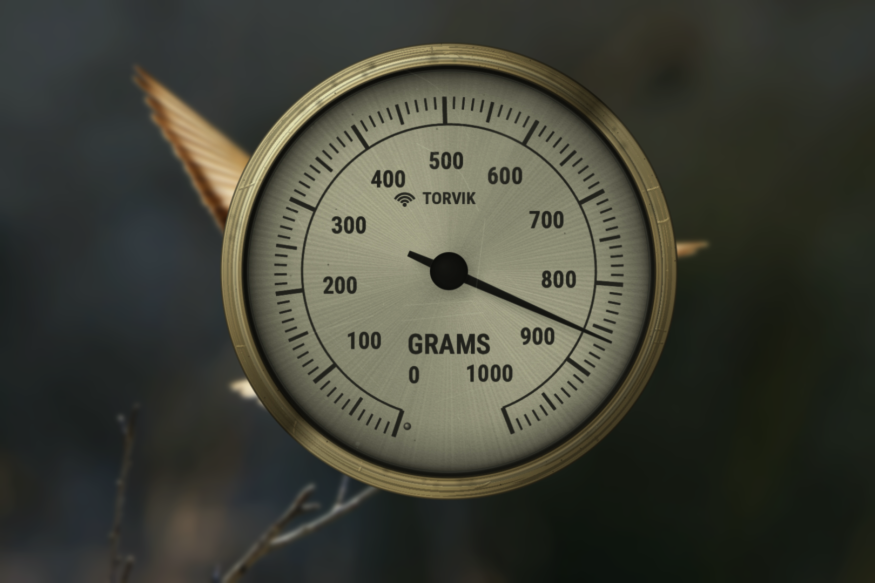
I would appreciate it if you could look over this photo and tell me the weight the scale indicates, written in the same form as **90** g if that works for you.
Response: **860** g
